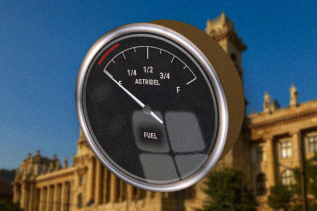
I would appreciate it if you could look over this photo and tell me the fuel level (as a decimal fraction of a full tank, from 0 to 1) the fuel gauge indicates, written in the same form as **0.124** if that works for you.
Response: **0**
